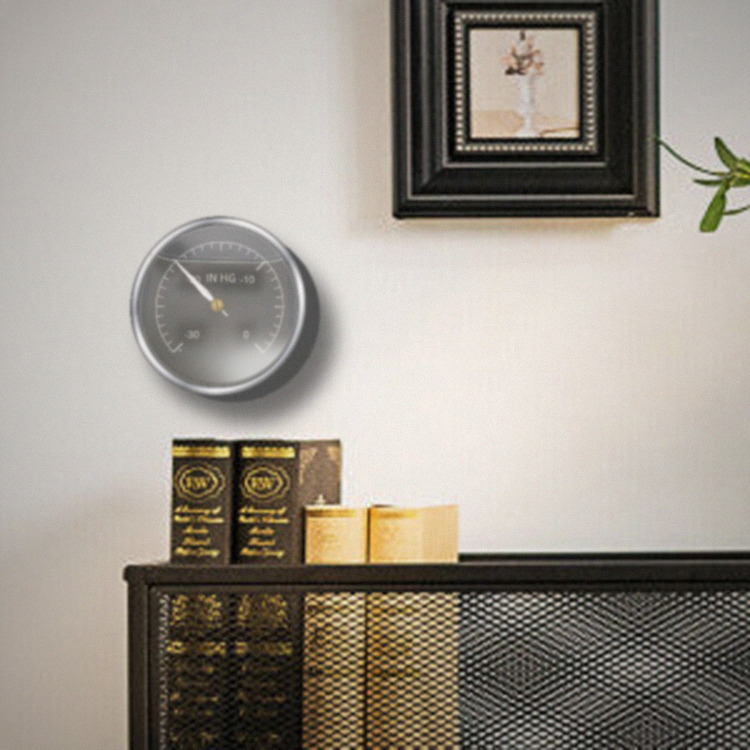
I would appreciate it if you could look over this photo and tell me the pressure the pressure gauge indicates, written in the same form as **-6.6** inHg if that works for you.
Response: **-20** inHg
